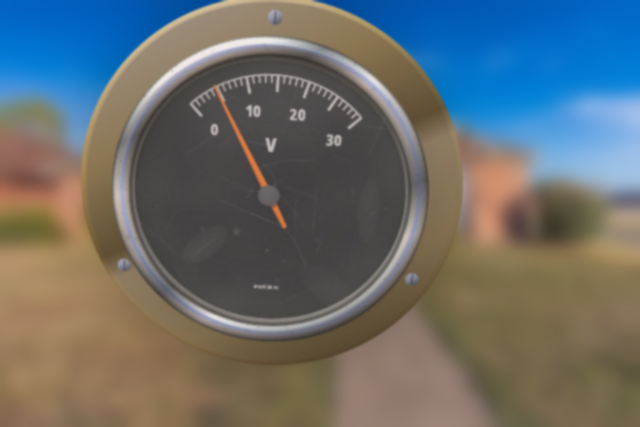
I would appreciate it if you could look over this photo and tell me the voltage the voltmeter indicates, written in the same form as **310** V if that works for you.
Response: **5** V
